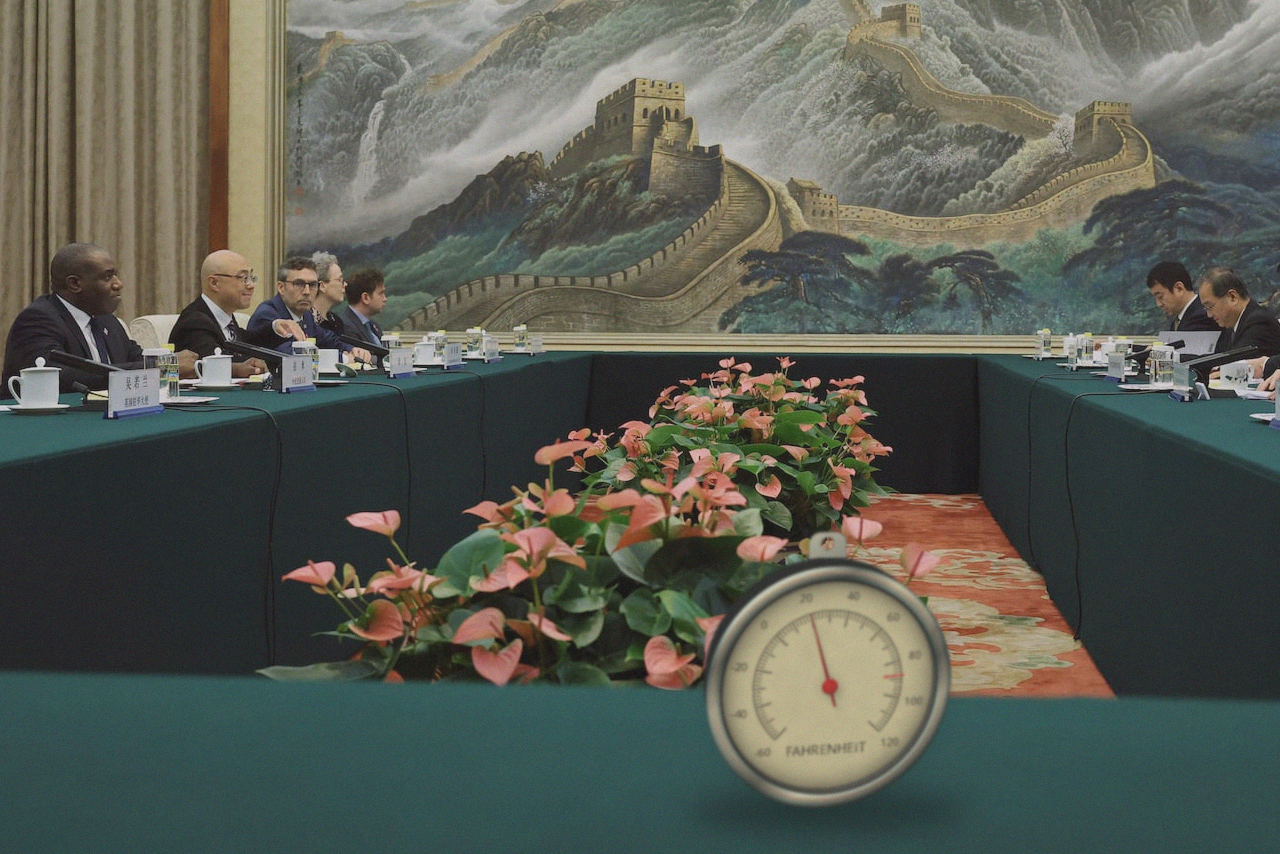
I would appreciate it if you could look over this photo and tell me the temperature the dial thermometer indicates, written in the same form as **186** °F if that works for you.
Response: **20** °F
